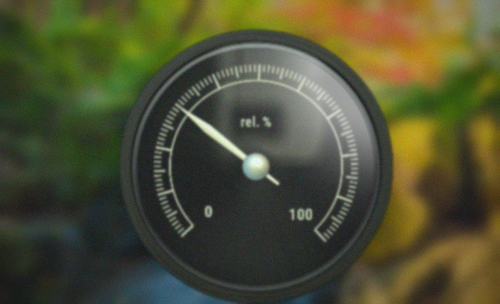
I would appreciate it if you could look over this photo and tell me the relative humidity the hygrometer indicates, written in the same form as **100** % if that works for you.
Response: **30** %
